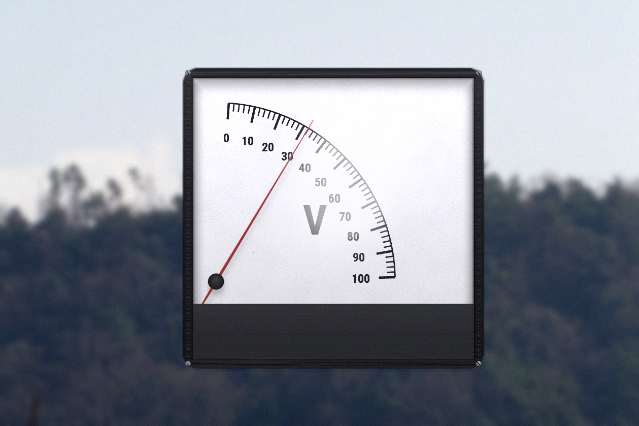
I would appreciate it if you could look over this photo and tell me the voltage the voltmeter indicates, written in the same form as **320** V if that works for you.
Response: **32** V
